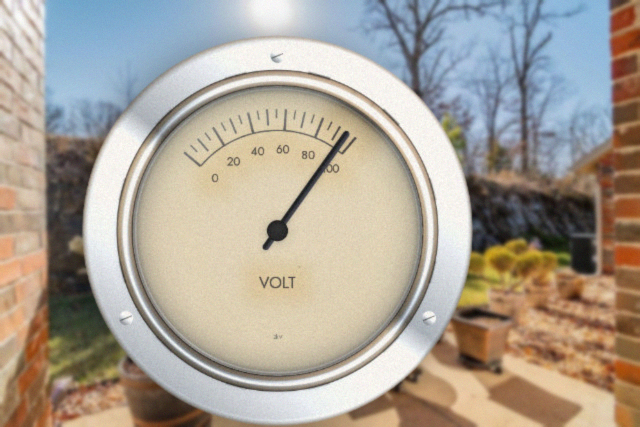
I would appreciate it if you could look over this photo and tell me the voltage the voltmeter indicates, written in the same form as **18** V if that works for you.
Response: **95** V
